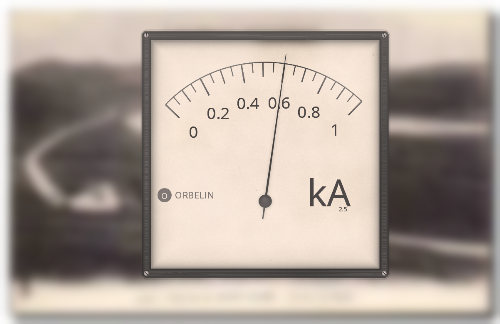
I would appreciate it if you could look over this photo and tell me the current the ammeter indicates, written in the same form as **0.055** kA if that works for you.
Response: **0.6** kA
